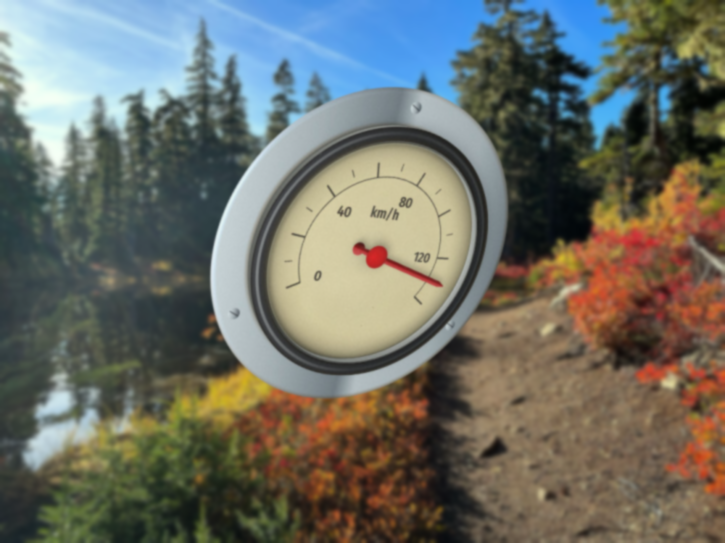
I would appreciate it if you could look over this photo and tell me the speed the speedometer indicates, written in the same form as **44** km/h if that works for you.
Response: **130** km/h
